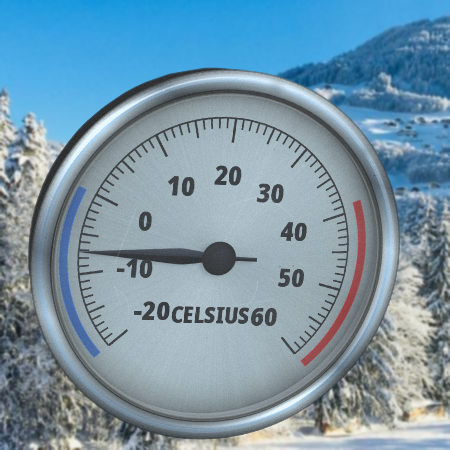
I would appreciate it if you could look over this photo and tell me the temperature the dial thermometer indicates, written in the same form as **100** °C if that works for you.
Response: **-7** °C
